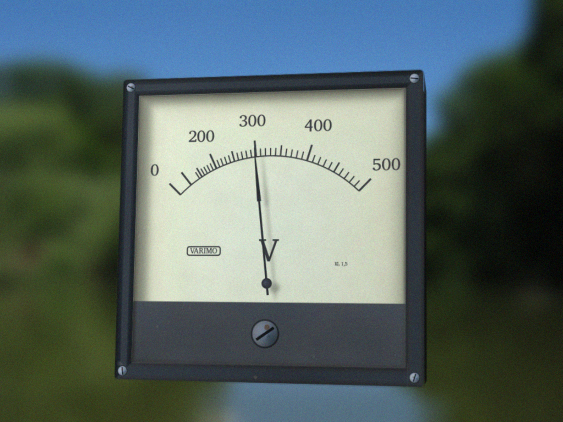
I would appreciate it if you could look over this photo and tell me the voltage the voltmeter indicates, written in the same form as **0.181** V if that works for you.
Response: **300** V
